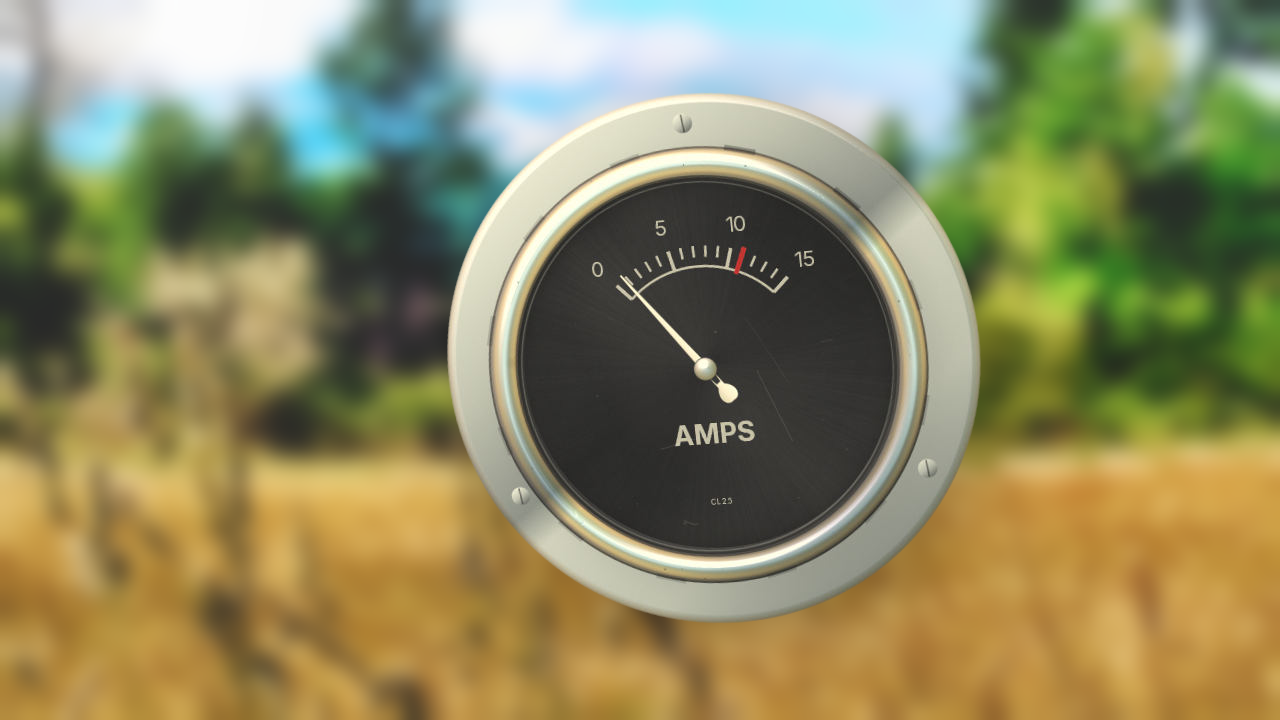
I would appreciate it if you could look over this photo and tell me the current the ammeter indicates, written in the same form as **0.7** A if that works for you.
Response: **1** A
